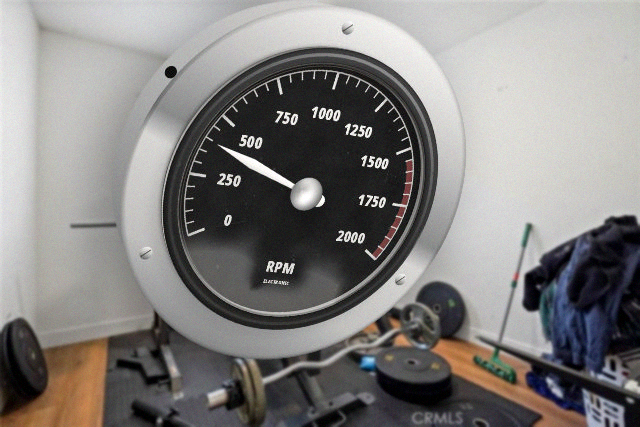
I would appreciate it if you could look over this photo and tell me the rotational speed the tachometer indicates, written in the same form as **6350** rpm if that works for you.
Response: **400** rpm
